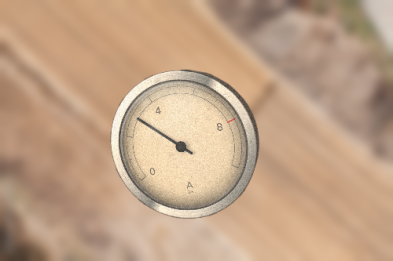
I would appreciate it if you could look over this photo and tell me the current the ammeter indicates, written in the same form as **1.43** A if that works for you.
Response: **3** A
